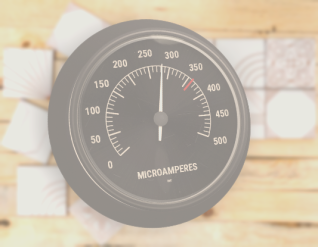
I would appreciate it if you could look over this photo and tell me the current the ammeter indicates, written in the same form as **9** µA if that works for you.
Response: **280** µA
